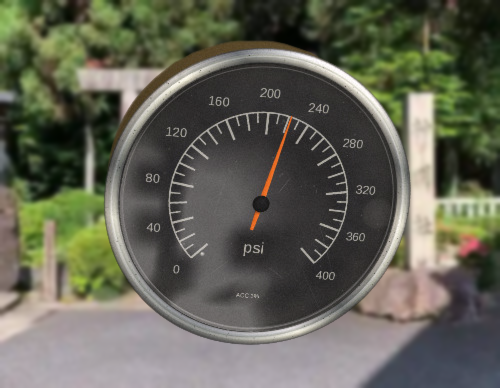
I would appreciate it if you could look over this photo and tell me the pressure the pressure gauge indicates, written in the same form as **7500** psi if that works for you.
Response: **220** psi
